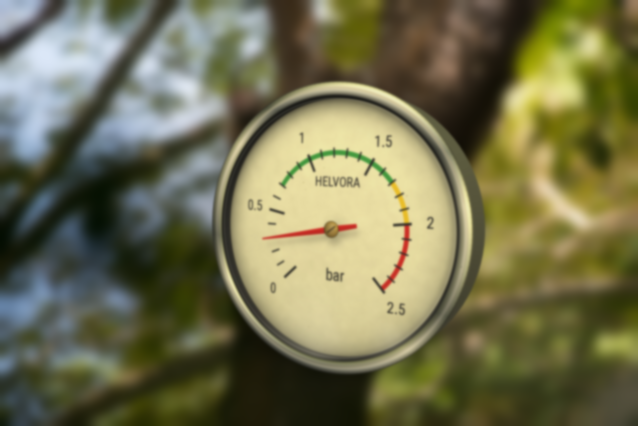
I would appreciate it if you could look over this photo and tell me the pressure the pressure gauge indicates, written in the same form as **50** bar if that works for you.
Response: **0.3** bar
